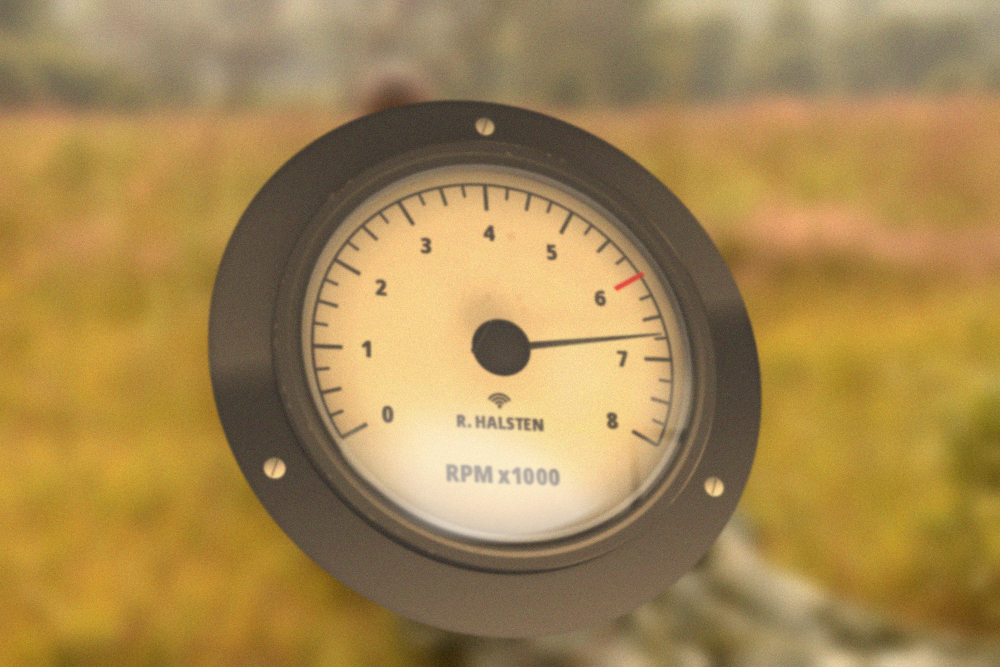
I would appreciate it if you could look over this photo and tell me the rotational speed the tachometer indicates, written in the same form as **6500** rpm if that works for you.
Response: **6750** rpm
